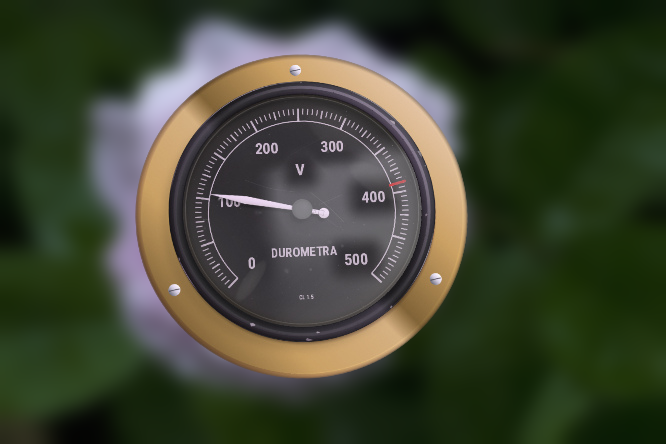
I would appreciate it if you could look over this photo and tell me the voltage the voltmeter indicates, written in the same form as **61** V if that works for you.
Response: **105** V
